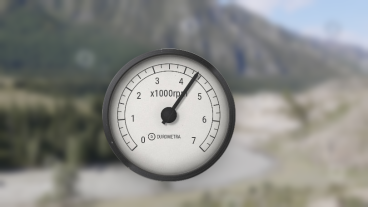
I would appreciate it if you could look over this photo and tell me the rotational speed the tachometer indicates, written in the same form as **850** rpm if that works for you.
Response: **4375** rpm
